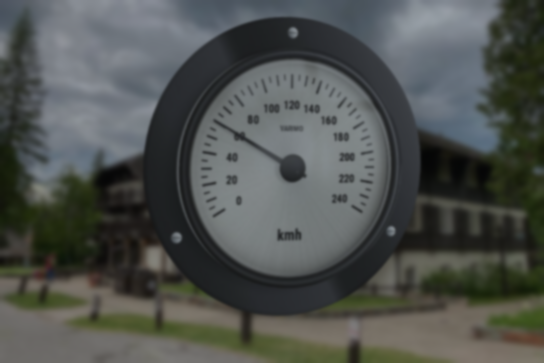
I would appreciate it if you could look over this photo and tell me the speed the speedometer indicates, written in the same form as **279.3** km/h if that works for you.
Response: **60** km/h
